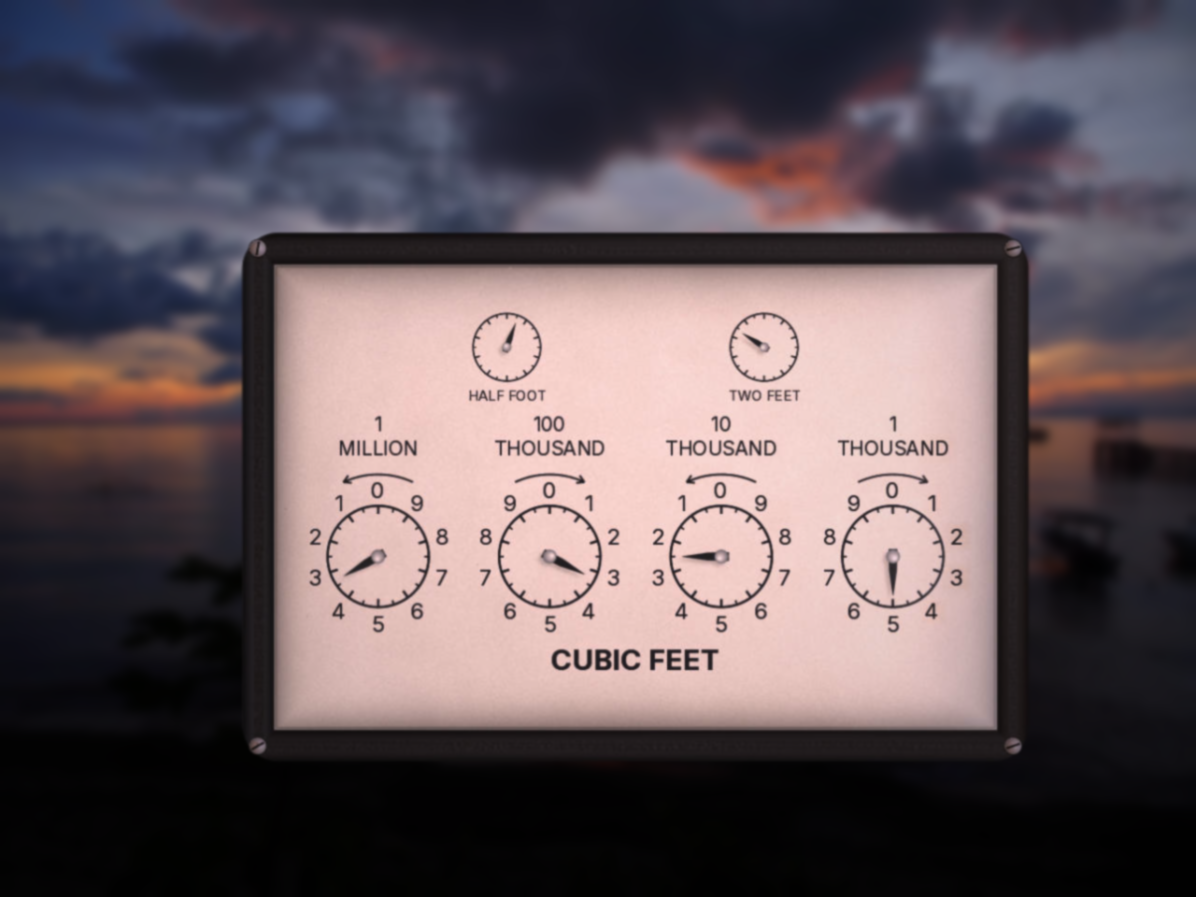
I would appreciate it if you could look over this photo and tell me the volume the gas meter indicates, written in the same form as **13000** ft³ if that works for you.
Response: **332500** ft³
